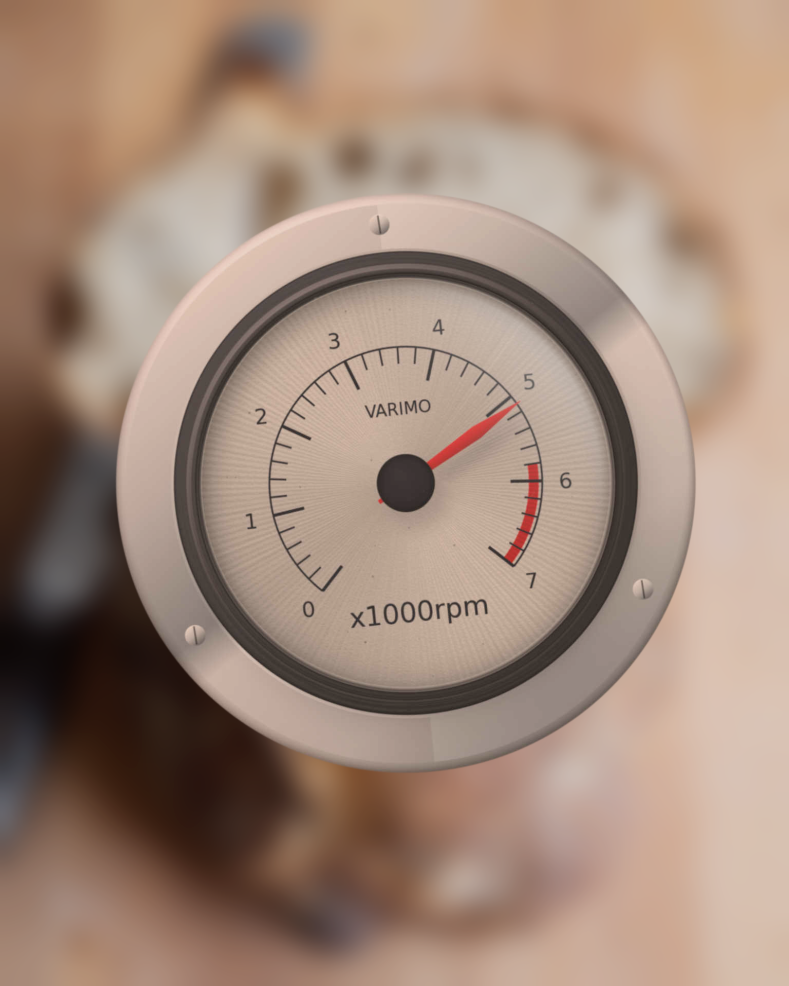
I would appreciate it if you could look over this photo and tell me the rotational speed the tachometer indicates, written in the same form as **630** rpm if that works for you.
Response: **5100** rpm
